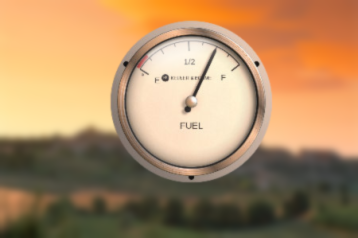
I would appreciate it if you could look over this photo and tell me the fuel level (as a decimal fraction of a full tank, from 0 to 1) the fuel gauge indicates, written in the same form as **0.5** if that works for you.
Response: **0.75**
